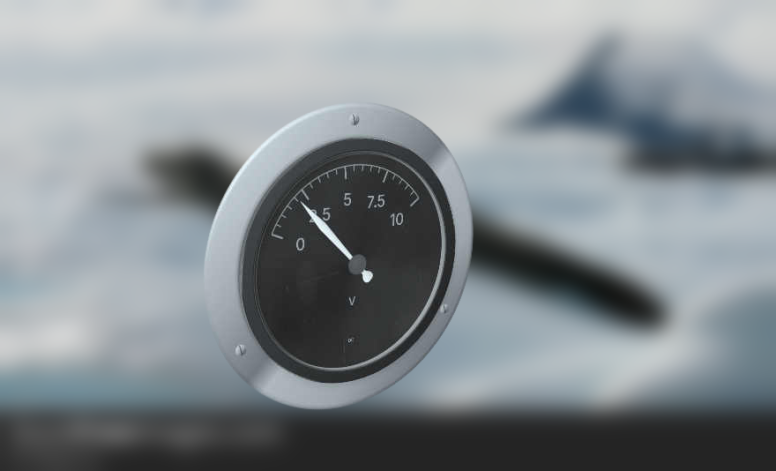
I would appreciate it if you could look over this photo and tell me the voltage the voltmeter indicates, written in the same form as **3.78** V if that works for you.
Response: **2** V
